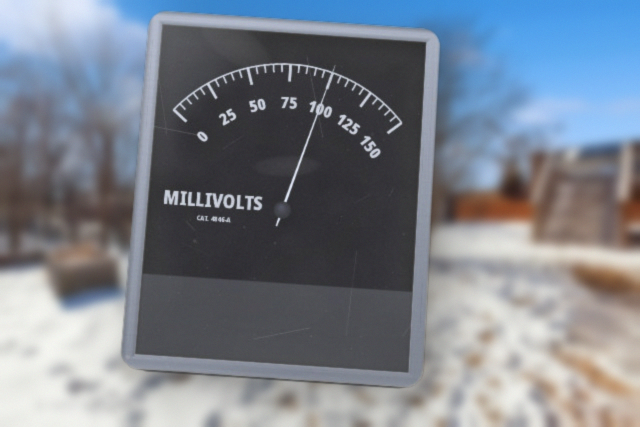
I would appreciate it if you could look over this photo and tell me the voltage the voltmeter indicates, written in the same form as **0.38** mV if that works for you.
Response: **100** mV
